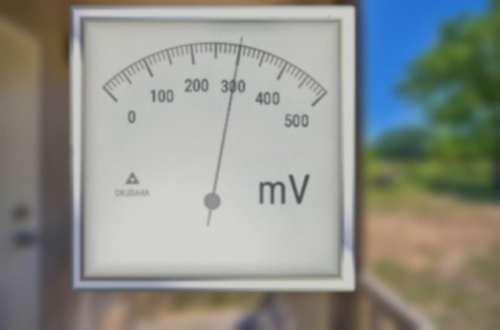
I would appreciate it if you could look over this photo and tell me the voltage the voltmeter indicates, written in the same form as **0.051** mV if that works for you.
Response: **300** mV
